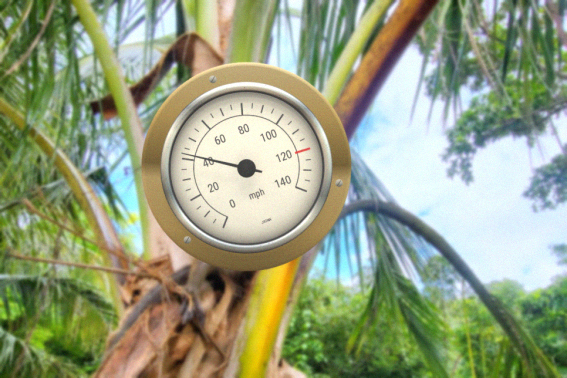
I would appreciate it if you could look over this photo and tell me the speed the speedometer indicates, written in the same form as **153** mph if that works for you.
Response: **42.5** mph
